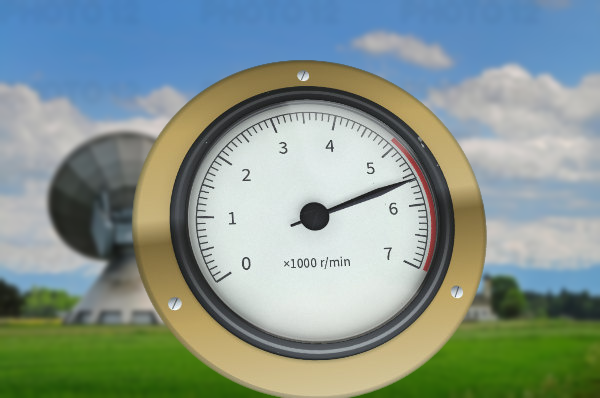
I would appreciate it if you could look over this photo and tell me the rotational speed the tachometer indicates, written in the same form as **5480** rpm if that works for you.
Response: **5600** rpm
